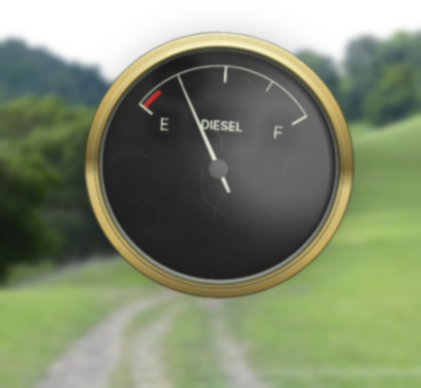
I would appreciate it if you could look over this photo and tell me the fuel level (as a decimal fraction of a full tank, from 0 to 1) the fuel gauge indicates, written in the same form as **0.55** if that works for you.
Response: **0.25**
